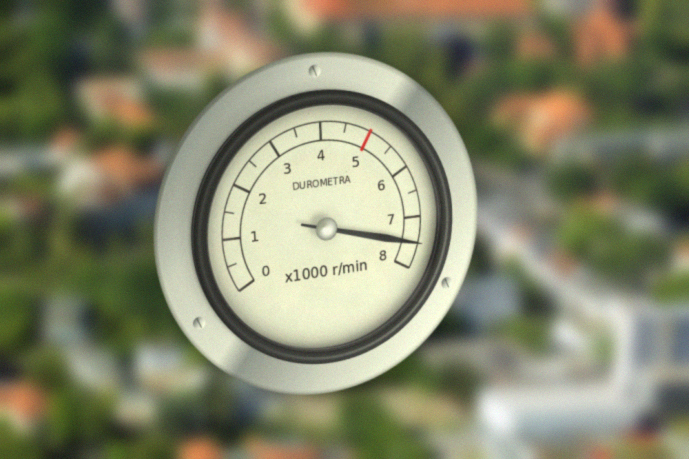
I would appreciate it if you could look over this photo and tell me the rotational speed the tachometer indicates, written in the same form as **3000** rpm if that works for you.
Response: **7500** rpm
